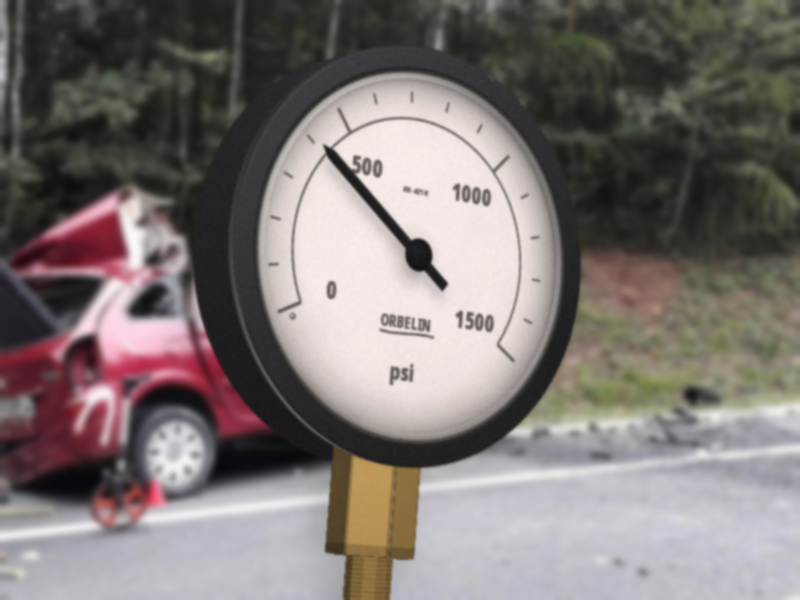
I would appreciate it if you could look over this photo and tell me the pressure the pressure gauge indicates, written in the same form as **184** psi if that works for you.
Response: **400** psi
